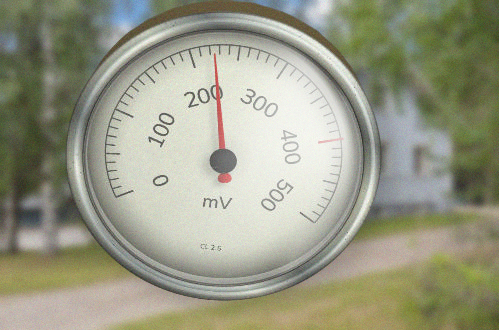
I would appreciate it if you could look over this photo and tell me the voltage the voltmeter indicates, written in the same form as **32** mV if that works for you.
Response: **225** mV
